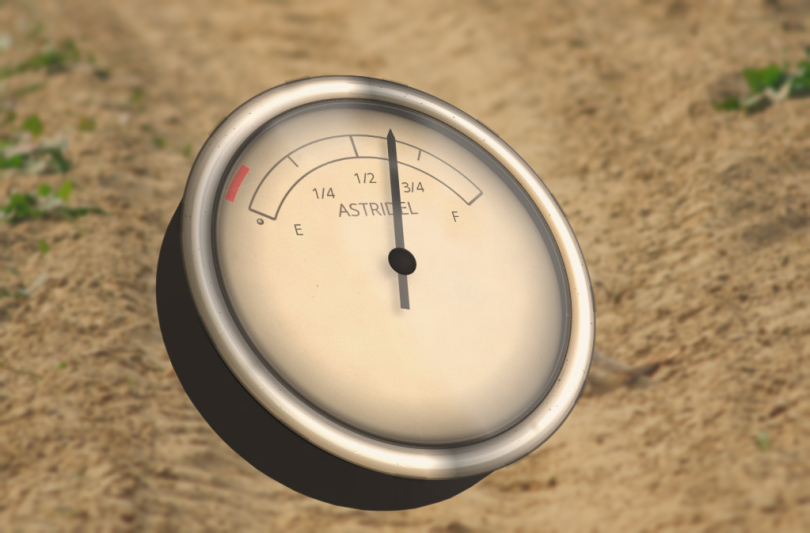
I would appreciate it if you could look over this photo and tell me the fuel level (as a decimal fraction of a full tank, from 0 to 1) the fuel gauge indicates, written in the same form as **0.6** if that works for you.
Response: **0.625**
